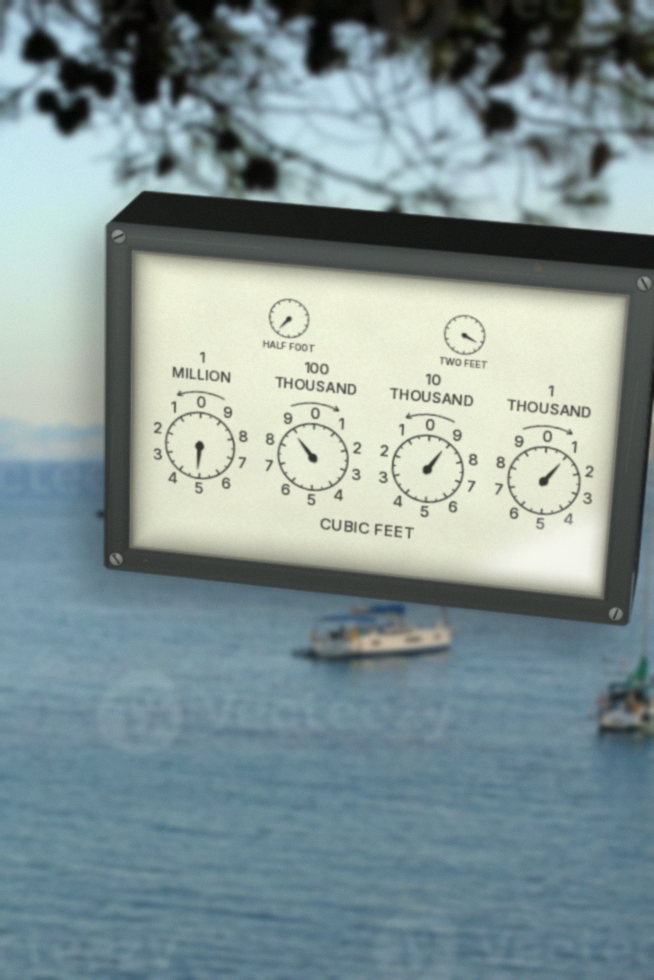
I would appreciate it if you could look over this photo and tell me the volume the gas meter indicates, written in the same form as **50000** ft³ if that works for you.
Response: **489100** ft³
